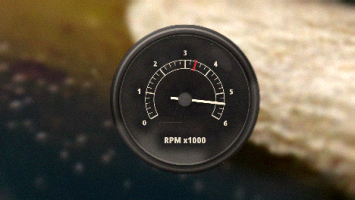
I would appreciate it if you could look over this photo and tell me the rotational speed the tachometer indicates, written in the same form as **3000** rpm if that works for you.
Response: **5400** rpm
